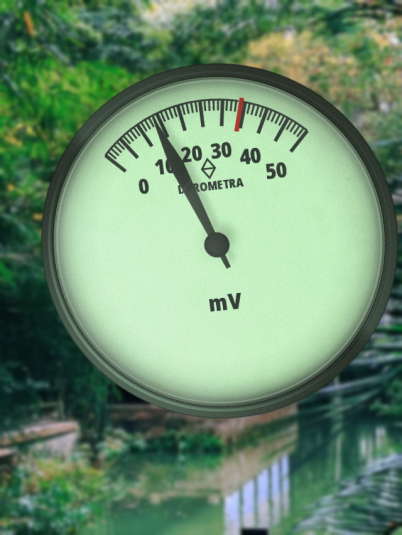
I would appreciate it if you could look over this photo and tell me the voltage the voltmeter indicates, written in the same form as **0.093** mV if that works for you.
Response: **14** mV
